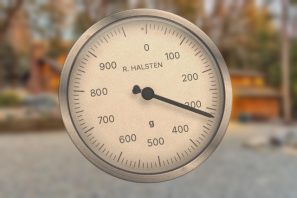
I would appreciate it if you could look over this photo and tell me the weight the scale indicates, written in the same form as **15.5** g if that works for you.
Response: **320** g
